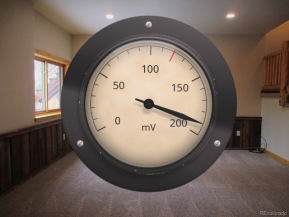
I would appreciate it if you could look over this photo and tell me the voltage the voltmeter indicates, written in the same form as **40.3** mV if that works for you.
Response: **190** mV
